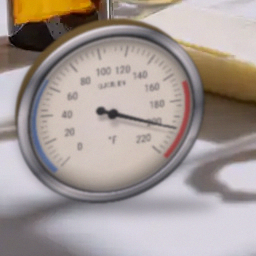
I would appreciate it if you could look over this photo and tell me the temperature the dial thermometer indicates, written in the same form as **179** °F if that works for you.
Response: **200** °F
